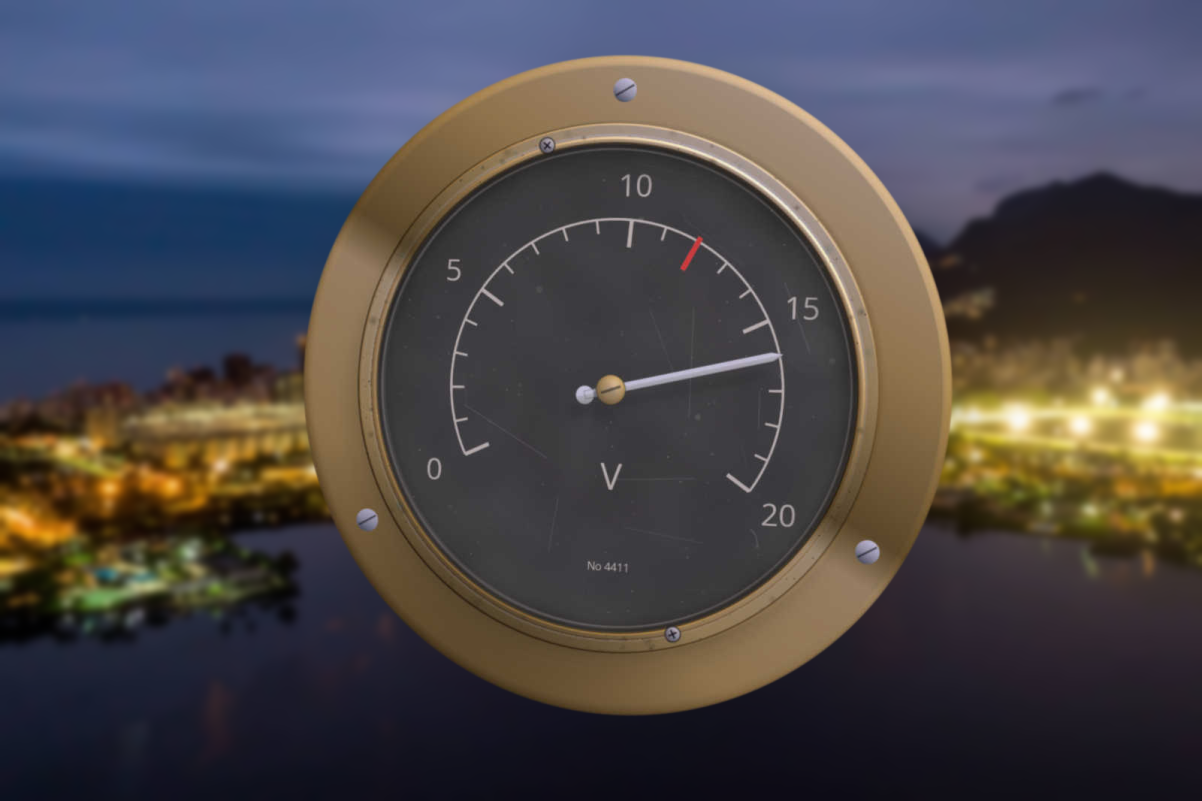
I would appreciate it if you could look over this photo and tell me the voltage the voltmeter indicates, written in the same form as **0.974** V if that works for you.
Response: **16** V
